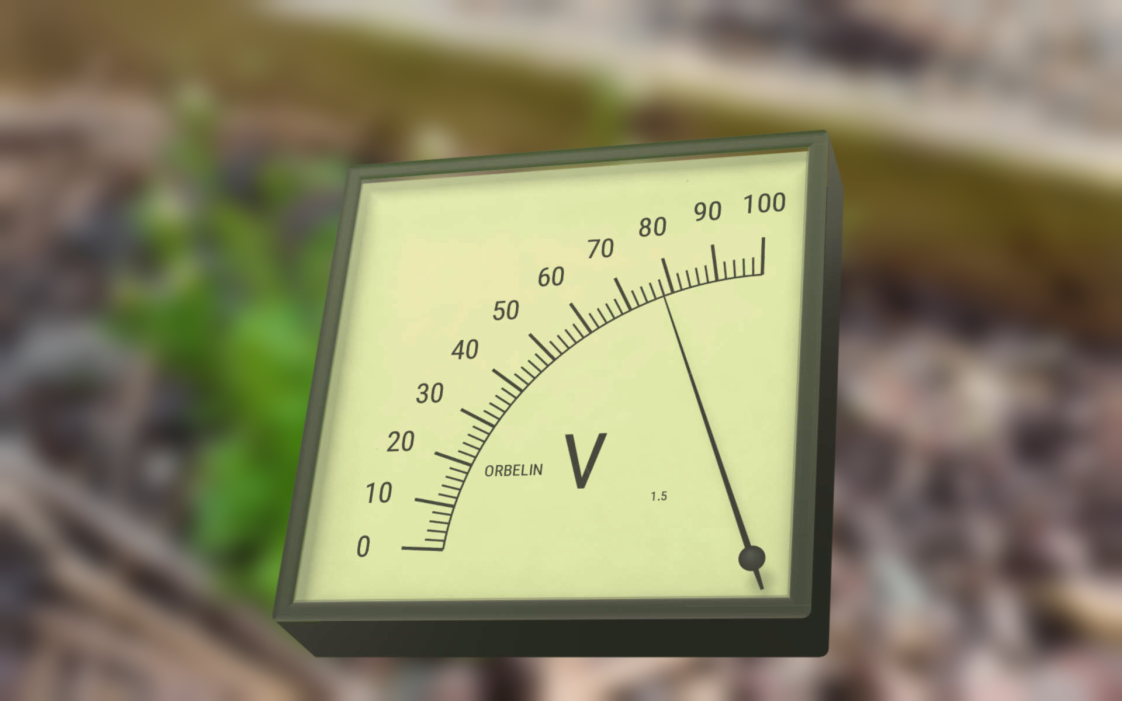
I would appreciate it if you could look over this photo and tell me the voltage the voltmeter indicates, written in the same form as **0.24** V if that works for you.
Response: **78** V
